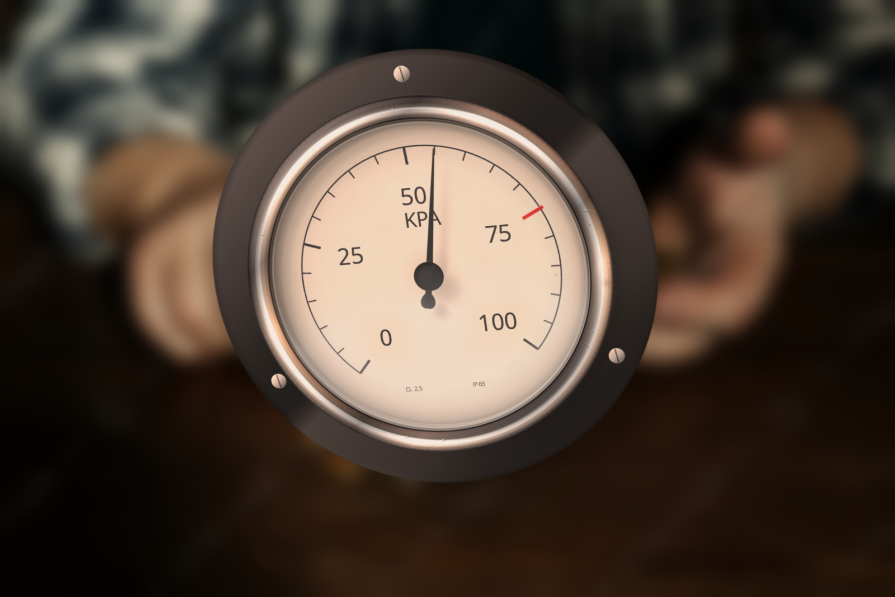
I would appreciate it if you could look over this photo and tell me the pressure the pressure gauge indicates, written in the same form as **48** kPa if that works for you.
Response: **55** kPa
